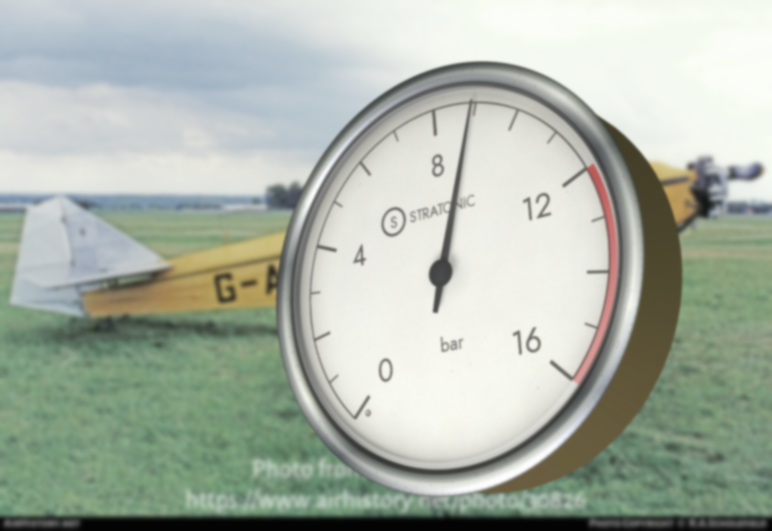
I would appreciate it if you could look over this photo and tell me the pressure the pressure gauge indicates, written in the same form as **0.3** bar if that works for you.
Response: **9** bar
